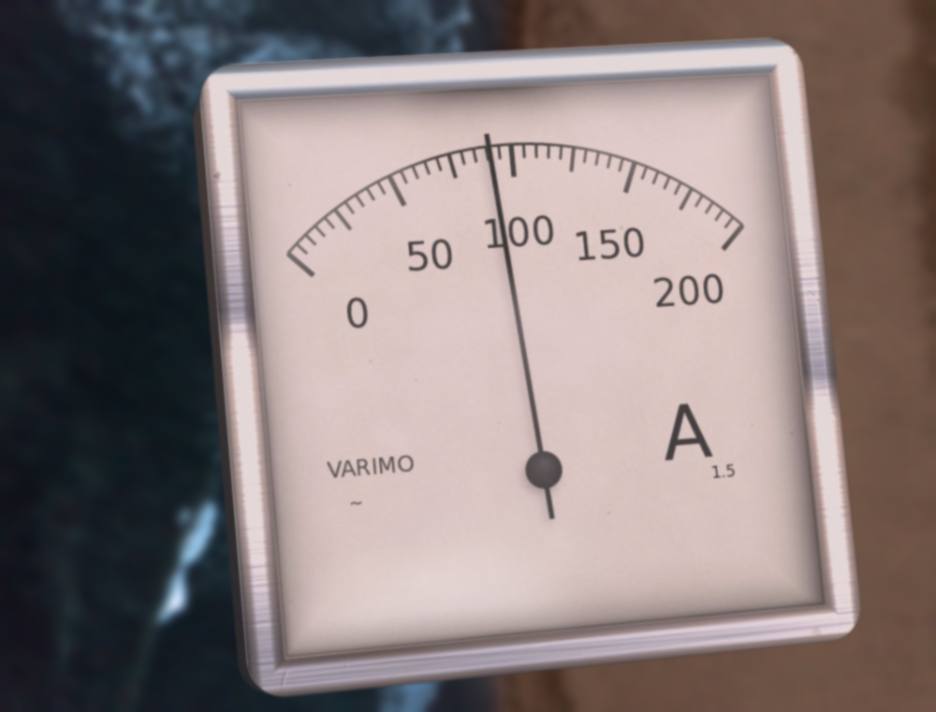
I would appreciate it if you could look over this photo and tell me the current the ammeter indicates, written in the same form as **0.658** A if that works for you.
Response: **90** A
